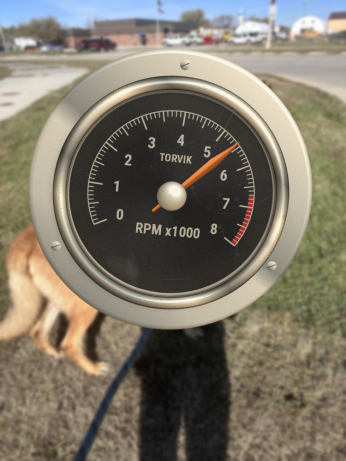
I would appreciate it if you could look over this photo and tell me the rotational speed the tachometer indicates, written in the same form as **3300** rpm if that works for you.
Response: **5400** rpm
